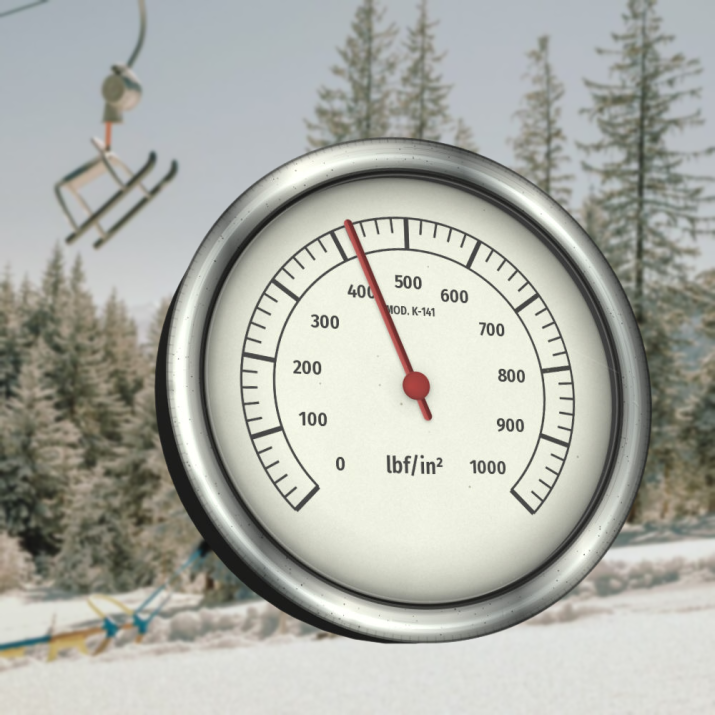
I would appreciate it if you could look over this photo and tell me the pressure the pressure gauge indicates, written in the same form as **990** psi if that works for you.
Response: **420** psi
